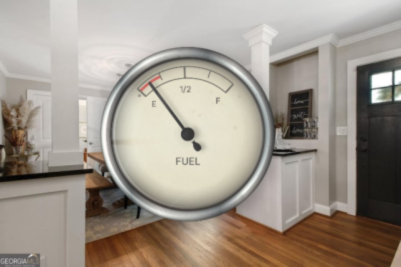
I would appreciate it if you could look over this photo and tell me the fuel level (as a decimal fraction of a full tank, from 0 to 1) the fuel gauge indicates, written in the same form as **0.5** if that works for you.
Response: **0.125**
